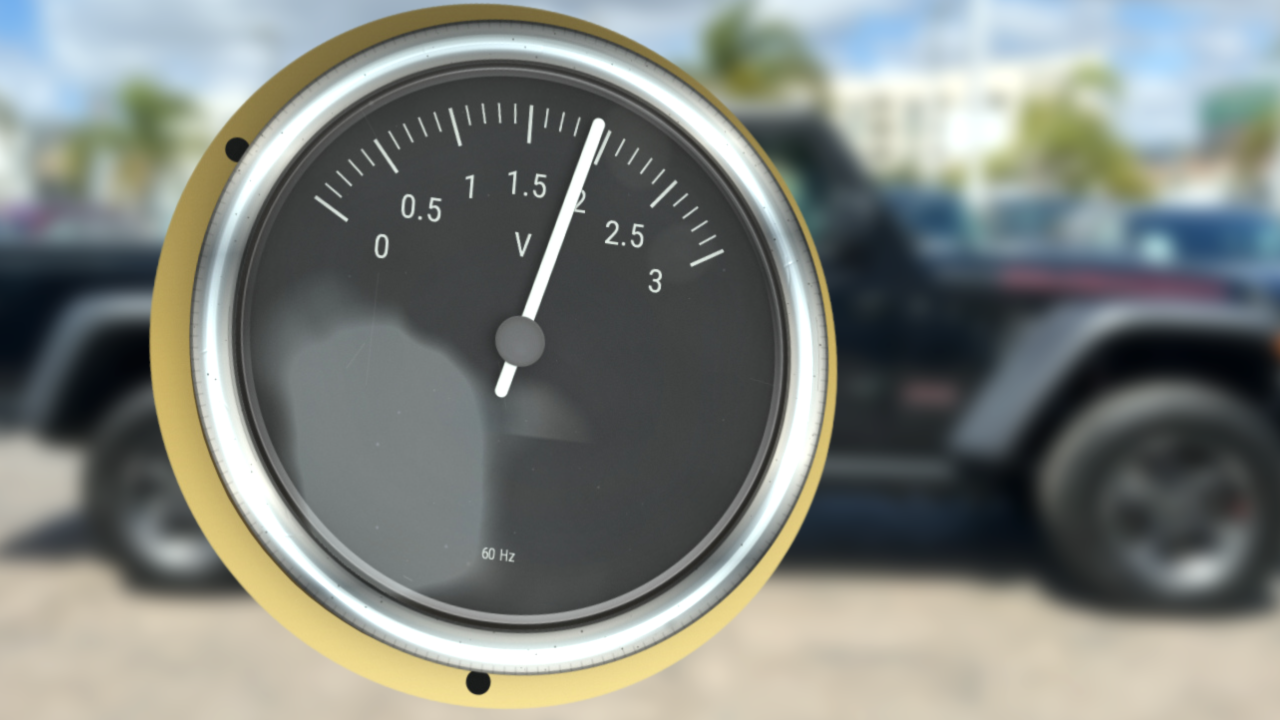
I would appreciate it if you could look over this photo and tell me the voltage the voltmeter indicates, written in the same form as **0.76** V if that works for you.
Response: **1.9** V
